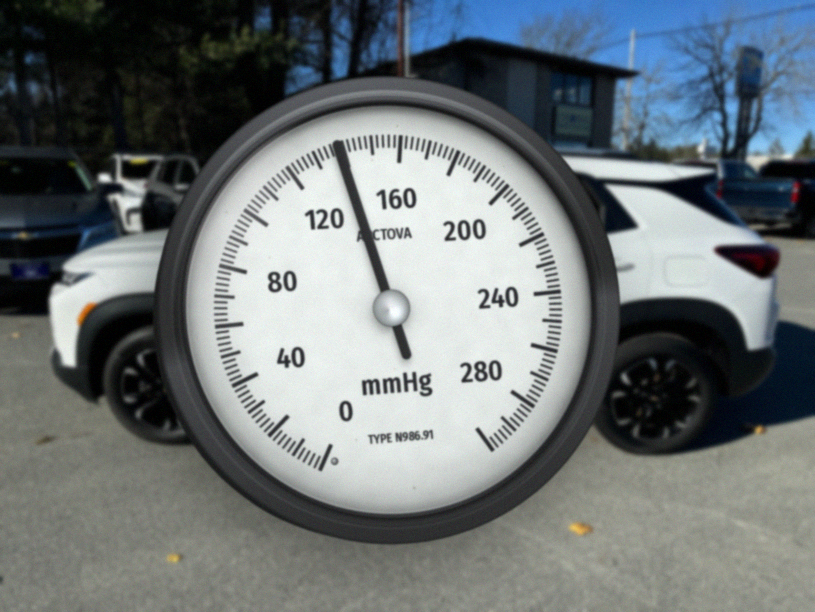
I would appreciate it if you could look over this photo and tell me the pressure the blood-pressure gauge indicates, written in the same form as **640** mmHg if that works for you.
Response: **138** mmHg
